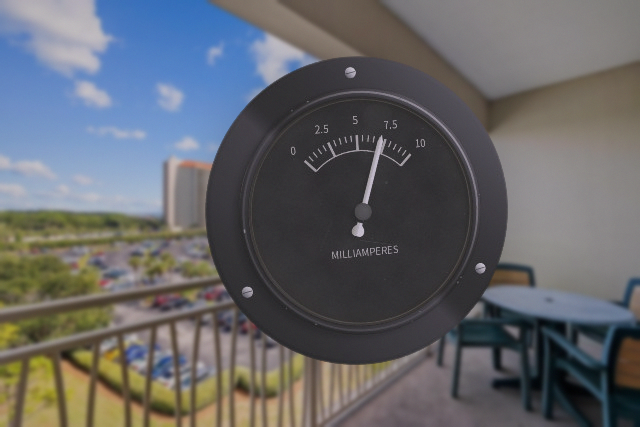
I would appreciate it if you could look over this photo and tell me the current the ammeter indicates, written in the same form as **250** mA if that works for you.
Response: **7** mA
